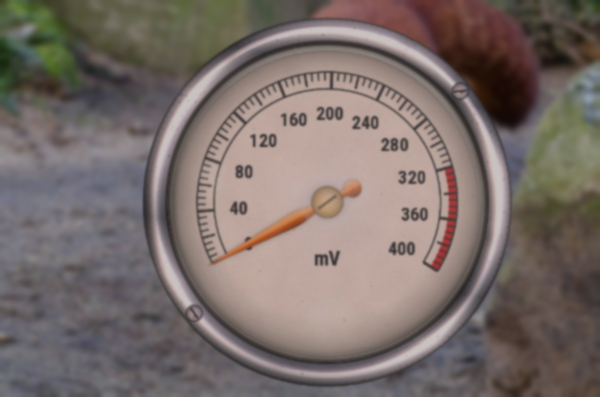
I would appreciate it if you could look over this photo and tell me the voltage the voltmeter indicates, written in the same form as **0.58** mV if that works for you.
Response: **0** mV
